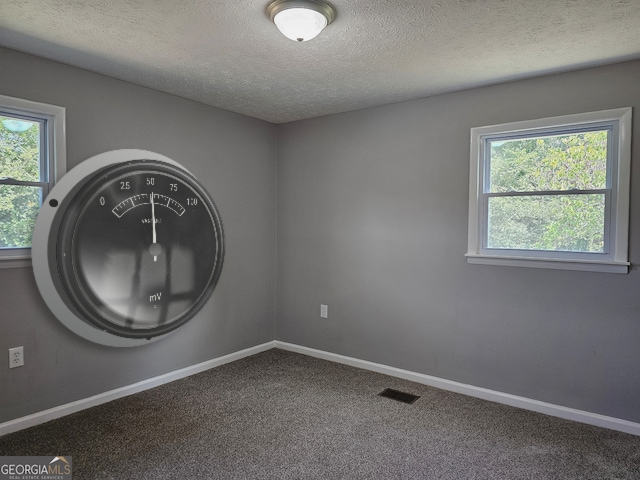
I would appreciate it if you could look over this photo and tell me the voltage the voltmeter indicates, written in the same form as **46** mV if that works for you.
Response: **50** mV
